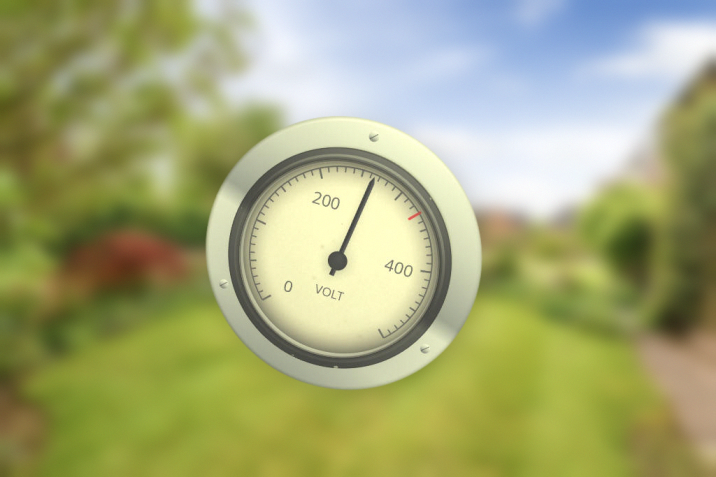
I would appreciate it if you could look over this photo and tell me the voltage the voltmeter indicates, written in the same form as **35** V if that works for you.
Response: **265** V
